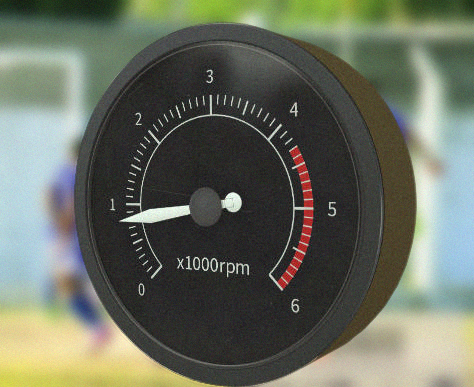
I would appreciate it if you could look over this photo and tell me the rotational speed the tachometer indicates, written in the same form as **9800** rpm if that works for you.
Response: **800** rpm
